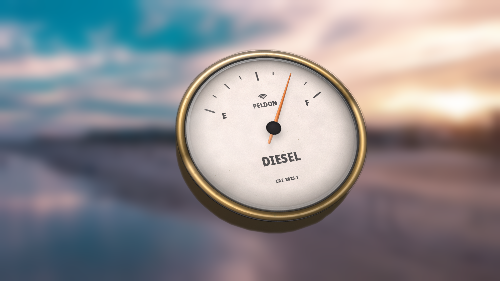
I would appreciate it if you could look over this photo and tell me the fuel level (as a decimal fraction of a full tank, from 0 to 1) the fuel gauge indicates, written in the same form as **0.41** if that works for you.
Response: **0.75**
